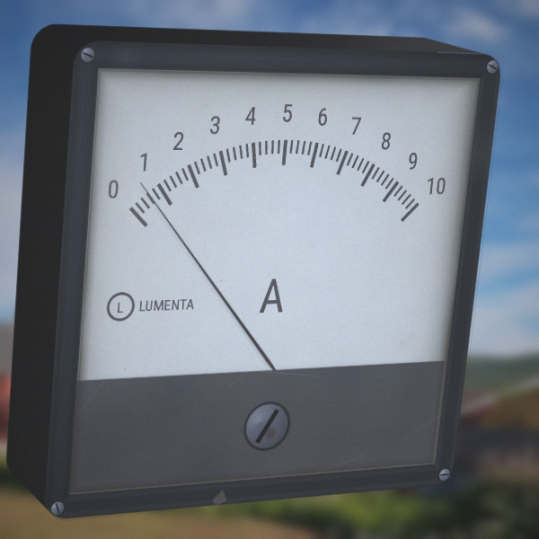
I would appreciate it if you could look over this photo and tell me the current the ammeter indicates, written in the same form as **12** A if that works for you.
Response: **0.6** A
